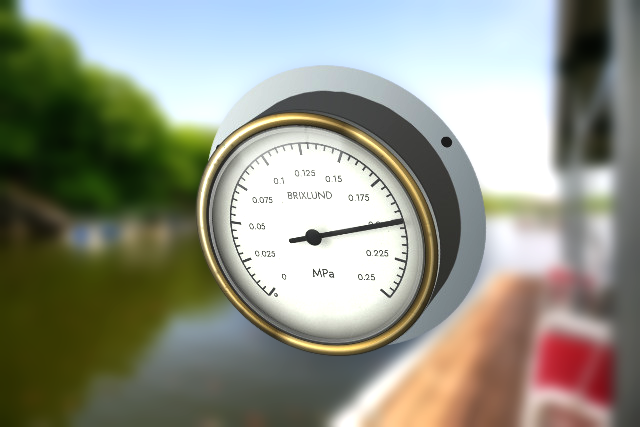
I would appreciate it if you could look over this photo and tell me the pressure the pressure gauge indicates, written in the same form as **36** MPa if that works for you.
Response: **0.2** MPa
